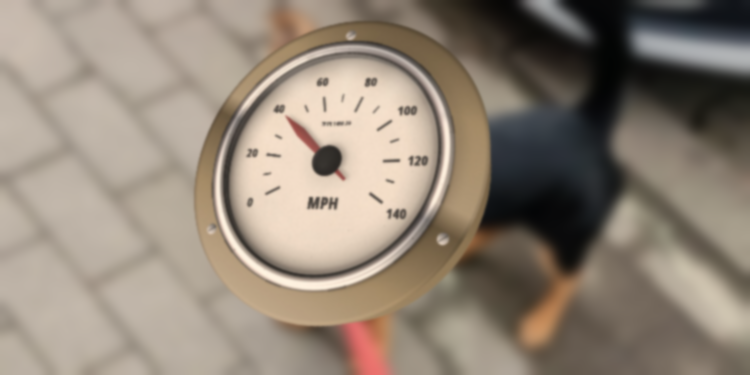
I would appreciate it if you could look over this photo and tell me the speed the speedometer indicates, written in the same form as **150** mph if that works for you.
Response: **40** mph
